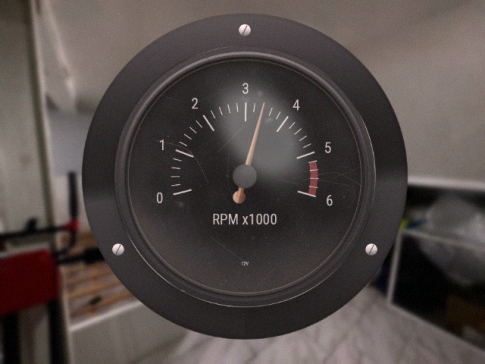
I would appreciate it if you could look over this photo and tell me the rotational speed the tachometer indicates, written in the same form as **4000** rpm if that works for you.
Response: **3400** rpm
